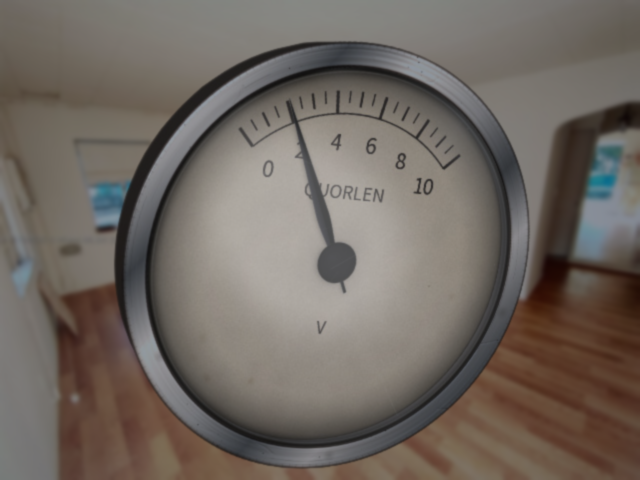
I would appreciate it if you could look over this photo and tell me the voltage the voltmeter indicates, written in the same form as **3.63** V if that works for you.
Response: **2** V
